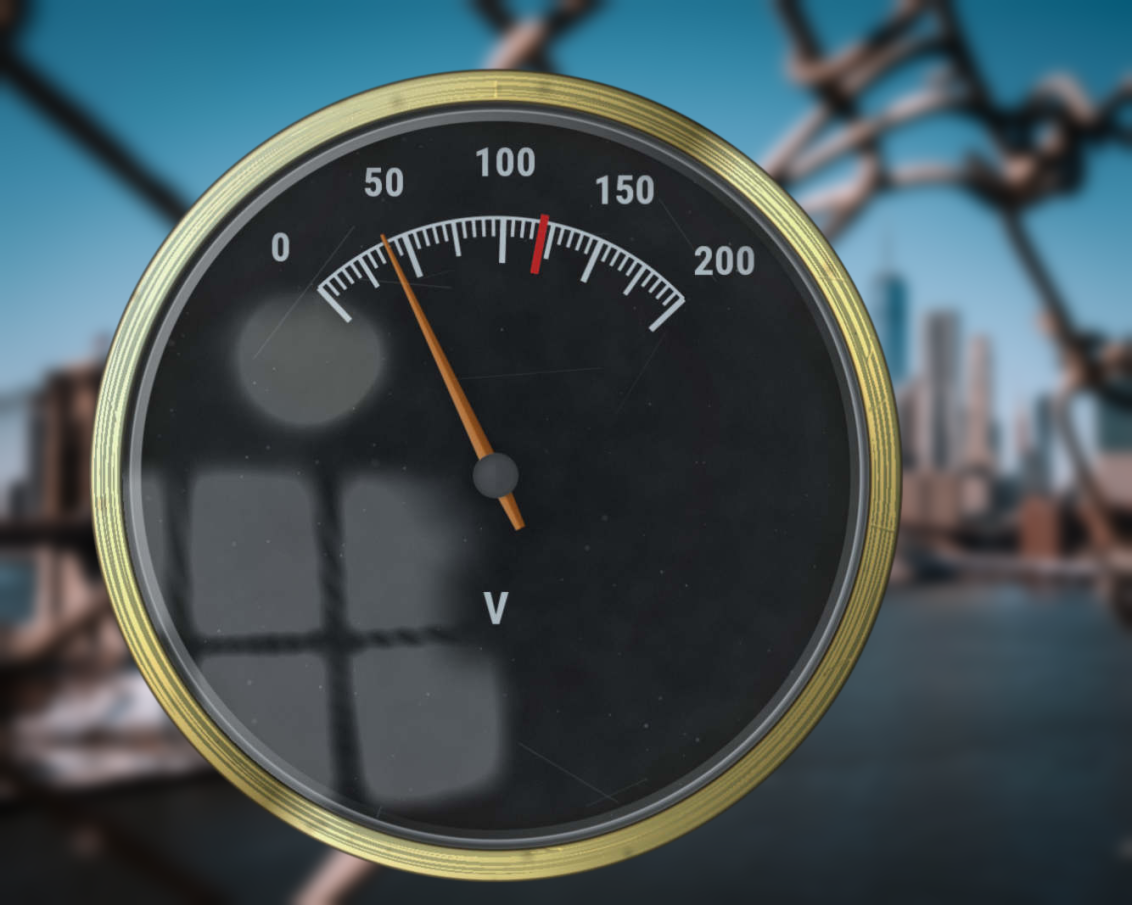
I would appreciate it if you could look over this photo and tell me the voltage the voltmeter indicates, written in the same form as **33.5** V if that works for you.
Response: **40** V
